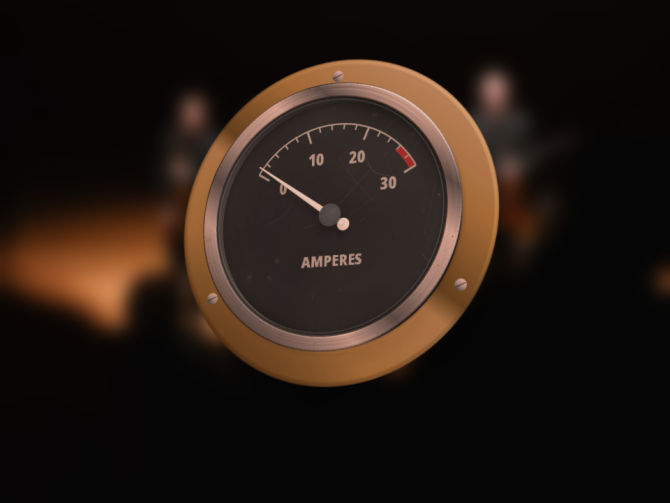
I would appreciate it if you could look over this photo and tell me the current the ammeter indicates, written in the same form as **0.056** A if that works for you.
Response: **1** A
